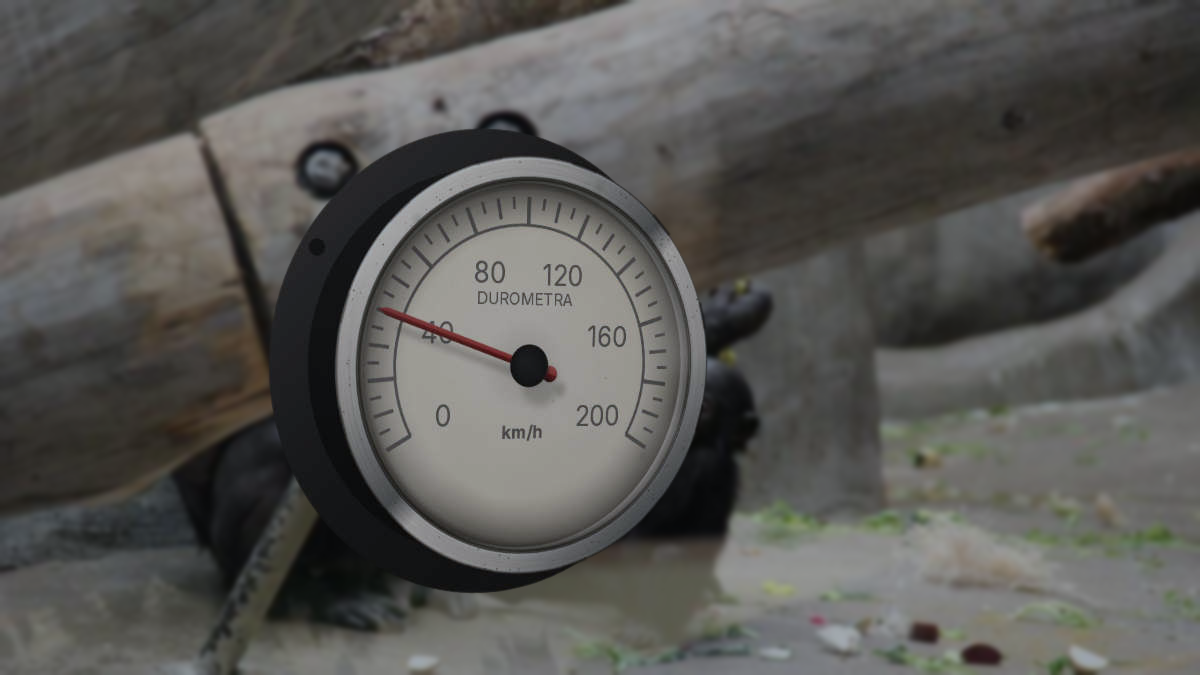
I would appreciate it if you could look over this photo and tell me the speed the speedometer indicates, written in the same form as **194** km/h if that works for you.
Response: **40** km/h
